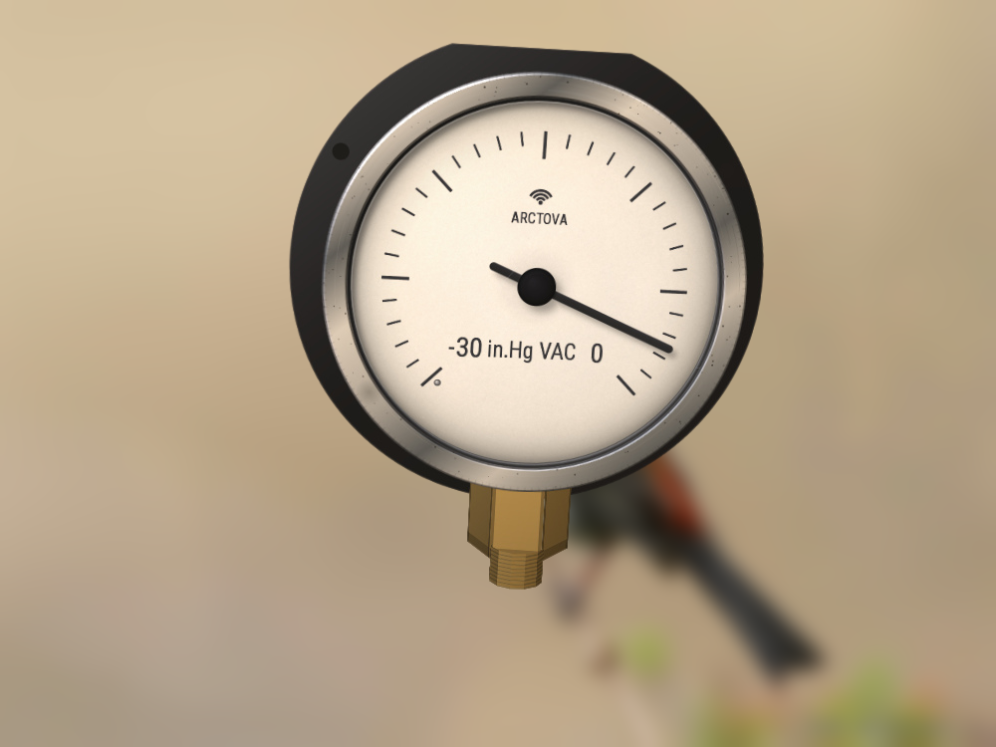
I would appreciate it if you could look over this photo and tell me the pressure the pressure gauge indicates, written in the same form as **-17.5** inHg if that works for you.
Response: **-2.5** inHg
